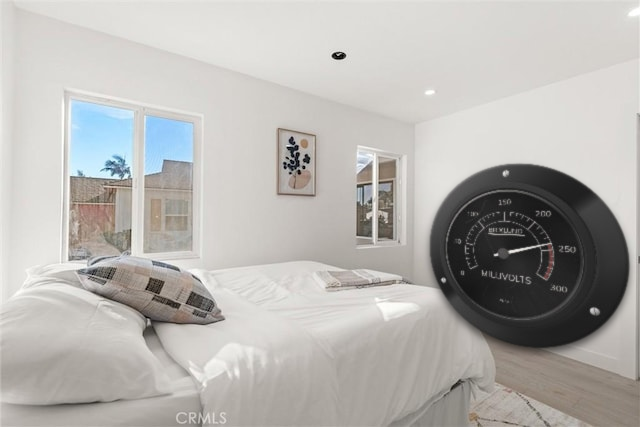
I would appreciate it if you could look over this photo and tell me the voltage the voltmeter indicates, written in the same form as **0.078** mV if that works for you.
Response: **240** mV
